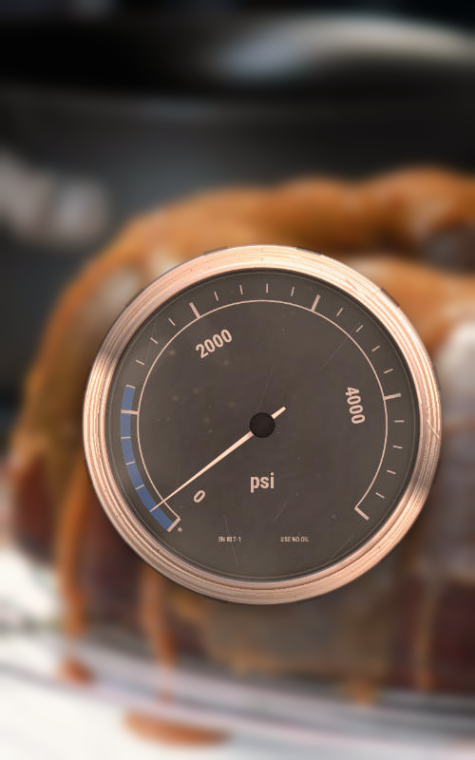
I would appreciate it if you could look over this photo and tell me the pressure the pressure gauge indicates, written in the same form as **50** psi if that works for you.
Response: **200** psi
